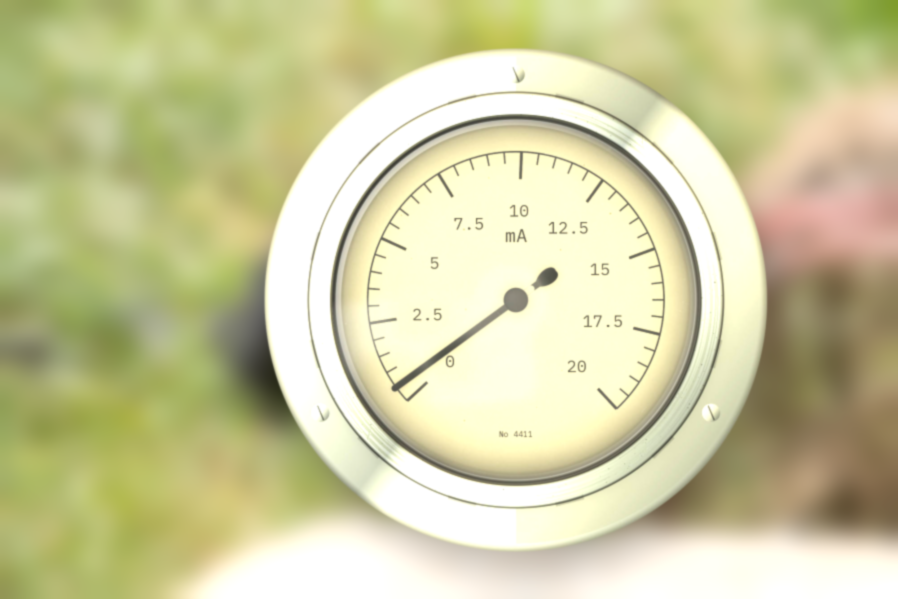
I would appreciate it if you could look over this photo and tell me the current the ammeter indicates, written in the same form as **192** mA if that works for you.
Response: **0.5** mA
